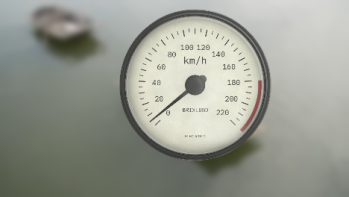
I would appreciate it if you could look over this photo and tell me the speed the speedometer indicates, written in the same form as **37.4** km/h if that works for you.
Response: **5** km/h
